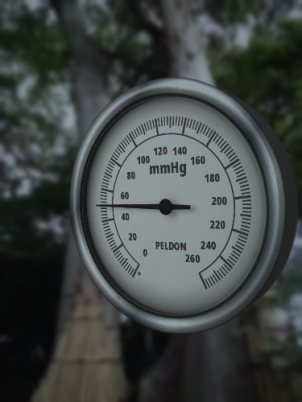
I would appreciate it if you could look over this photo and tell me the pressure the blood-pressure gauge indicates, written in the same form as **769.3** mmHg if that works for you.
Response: **50** mmHg
